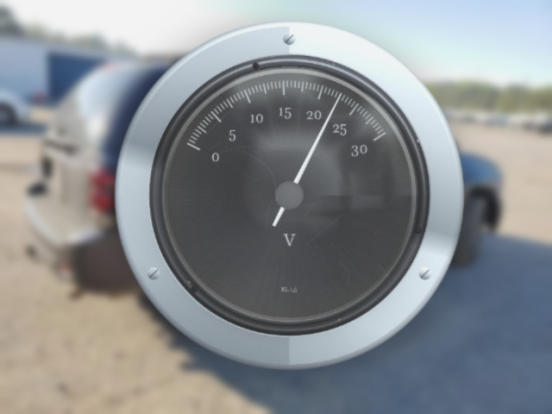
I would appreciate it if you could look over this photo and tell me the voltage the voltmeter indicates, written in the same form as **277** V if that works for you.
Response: **22.5** V
